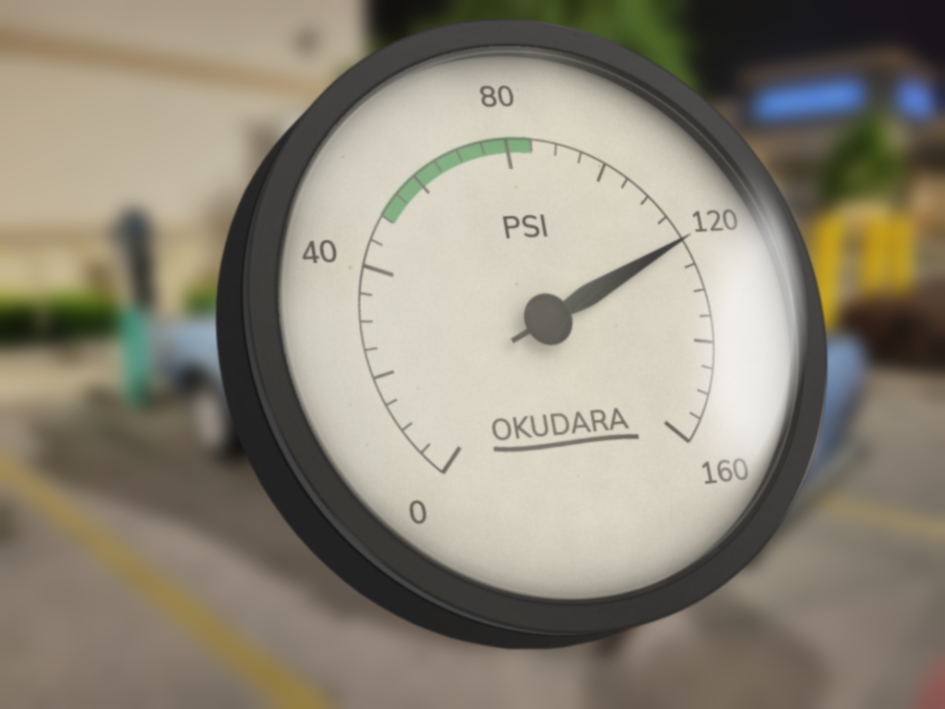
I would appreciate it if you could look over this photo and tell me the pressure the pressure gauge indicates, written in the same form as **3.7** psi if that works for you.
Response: **120** psi
